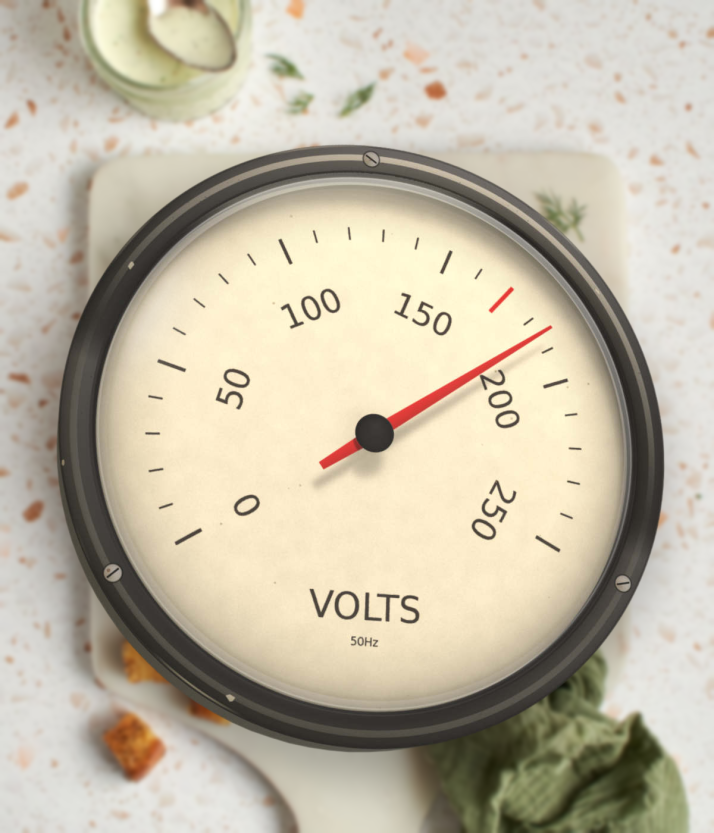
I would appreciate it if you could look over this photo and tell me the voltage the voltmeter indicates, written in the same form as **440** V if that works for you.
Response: **185** V
